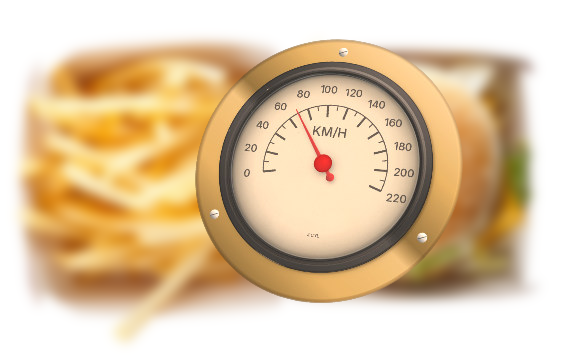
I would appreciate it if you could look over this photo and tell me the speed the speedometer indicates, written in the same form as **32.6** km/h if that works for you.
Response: **70** km/h
